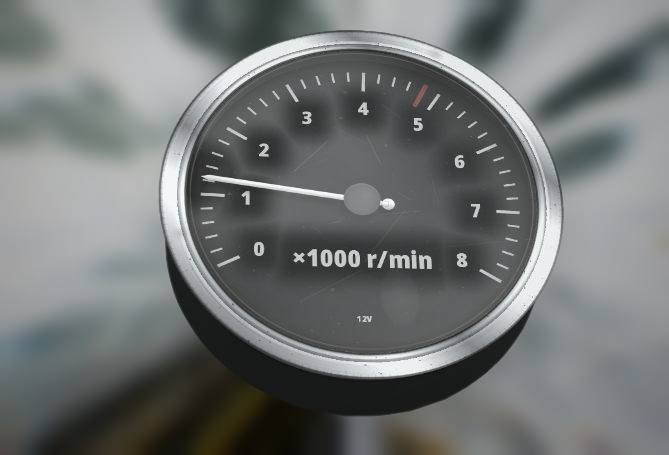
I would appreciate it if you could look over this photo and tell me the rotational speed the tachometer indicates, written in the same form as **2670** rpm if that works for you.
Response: **1200** rpm
